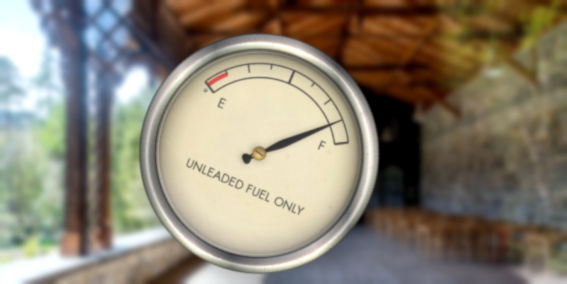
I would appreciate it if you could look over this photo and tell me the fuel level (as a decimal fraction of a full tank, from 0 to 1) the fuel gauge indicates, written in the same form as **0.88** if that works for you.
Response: **0.875**
